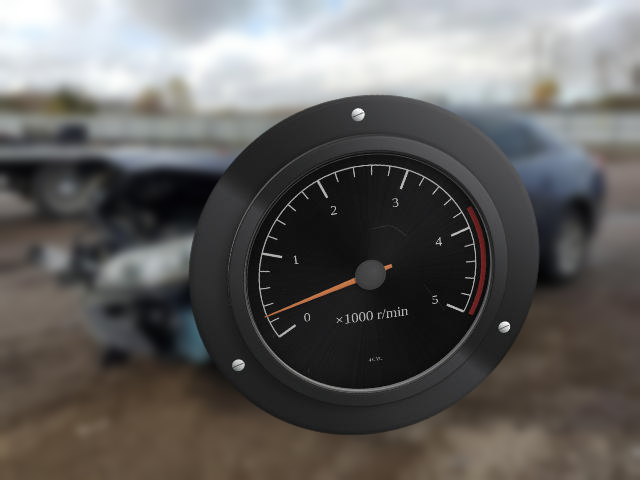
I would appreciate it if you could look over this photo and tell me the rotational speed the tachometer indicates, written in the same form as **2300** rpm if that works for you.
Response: **300** rpm
